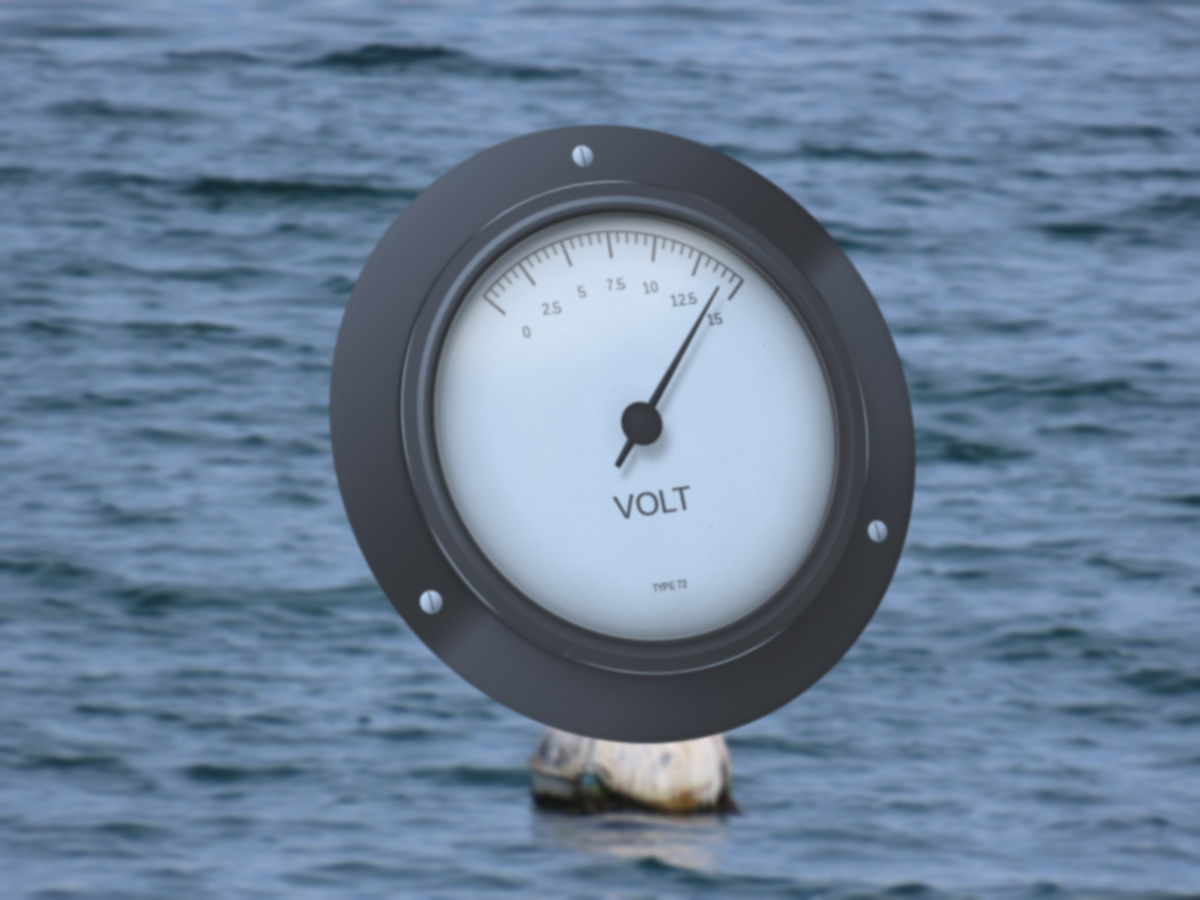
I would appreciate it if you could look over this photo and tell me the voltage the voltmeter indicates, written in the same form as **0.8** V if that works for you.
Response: **14** V
